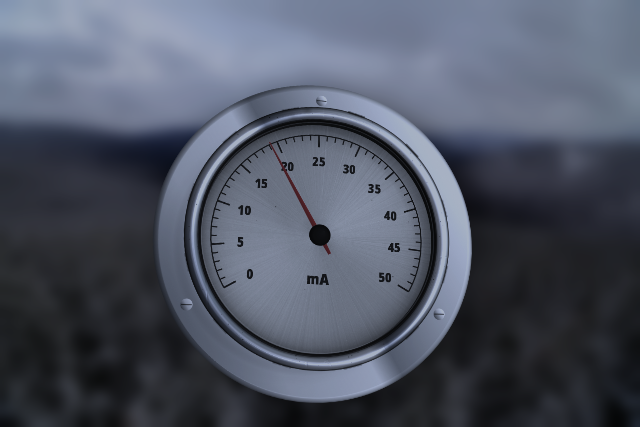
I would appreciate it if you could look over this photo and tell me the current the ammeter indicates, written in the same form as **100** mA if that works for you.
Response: **19** mA
